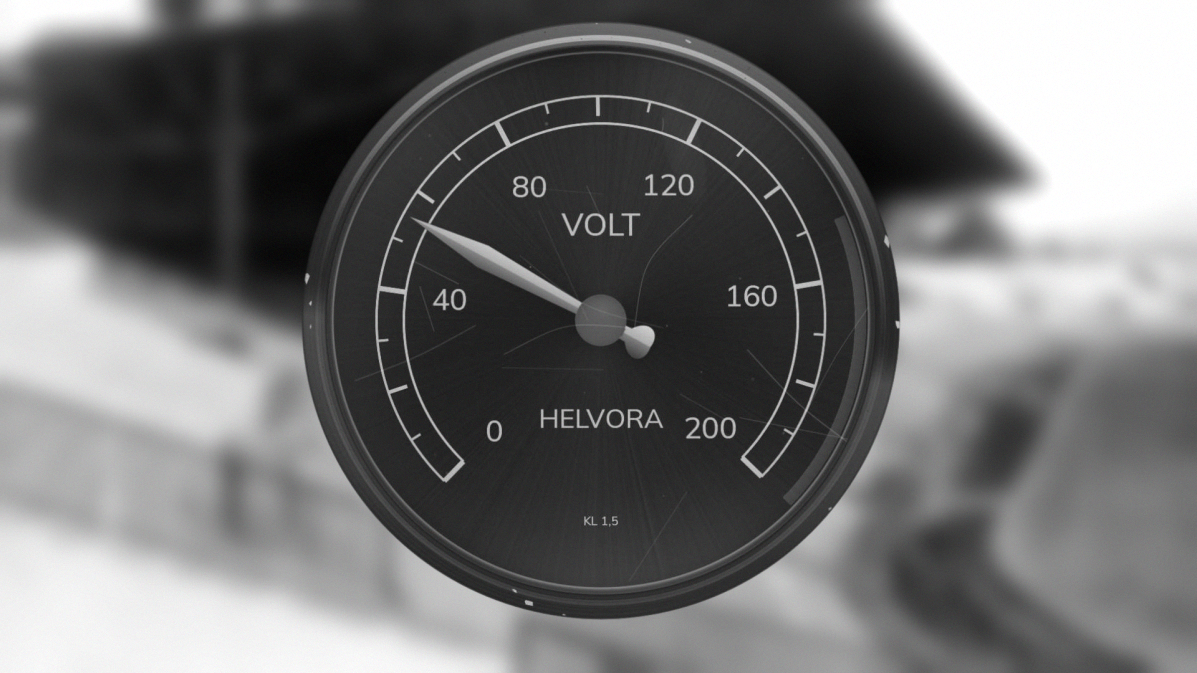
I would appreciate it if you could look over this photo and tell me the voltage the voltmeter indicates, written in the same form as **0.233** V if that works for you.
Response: **55** V
